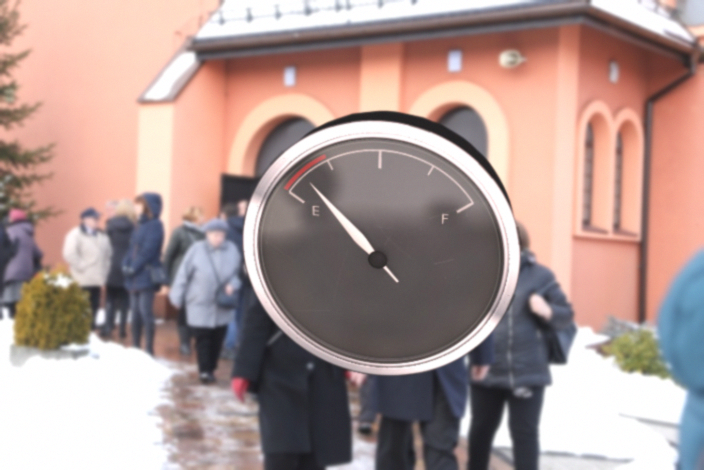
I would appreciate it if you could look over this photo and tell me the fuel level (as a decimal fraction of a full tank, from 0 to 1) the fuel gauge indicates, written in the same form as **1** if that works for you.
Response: **0.125**
